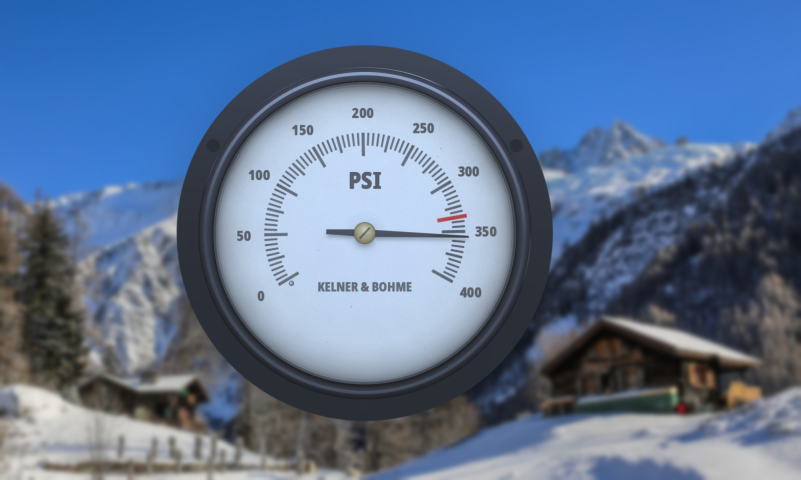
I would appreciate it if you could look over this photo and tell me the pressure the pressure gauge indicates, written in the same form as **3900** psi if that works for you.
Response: **355** psi
